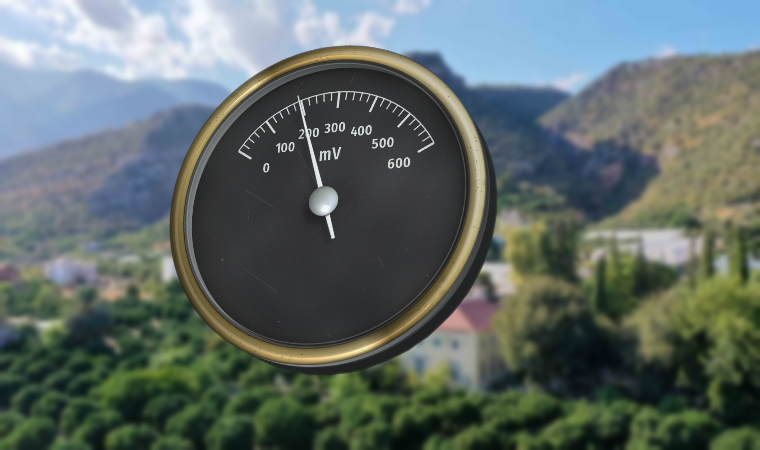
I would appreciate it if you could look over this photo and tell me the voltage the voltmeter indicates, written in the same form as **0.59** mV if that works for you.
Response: **200** mV
